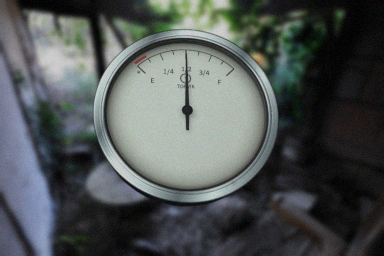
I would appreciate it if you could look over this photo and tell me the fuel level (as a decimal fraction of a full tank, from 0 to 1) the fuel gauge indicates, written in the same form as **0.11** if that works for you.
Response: **0.5**
